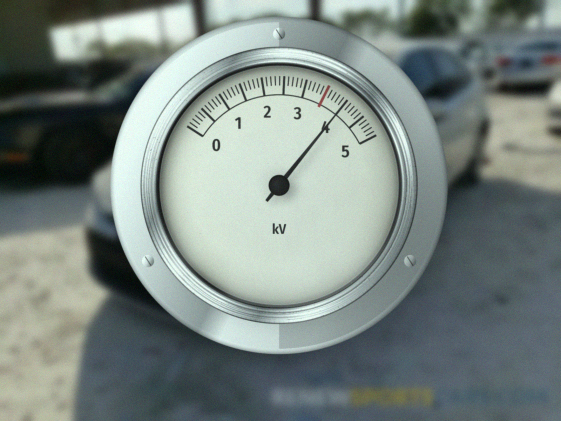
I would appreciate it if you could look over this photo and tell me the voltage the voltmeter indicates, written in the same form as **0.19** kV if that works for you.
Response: **4** kV
